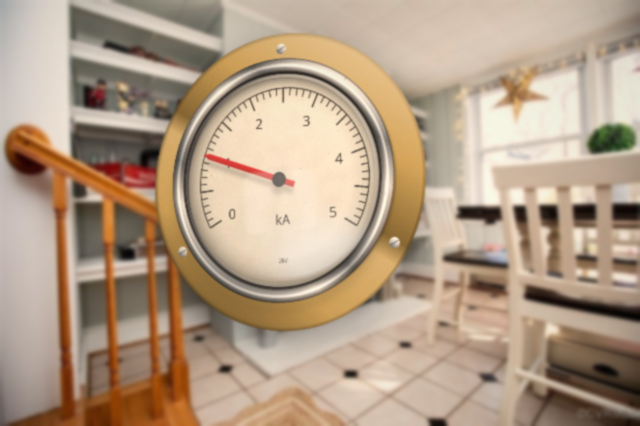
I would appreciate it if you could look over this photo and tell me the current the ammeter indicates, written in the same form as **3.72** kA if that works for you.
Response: **1** kA
